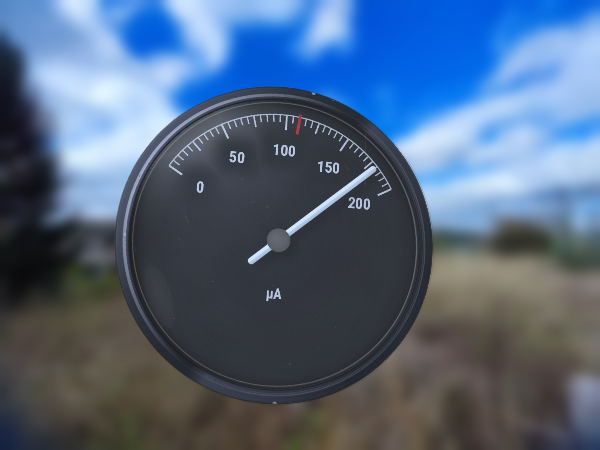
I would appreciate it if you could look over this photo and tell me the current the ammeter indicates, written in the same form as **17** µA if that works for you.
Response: **180** µA
